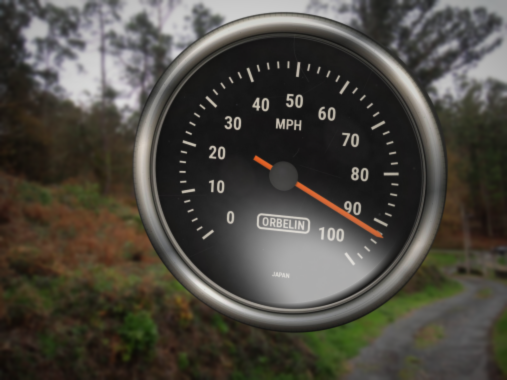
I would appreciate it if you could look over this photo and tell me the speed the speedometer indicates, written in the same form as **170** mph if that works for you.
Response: **92** mph
